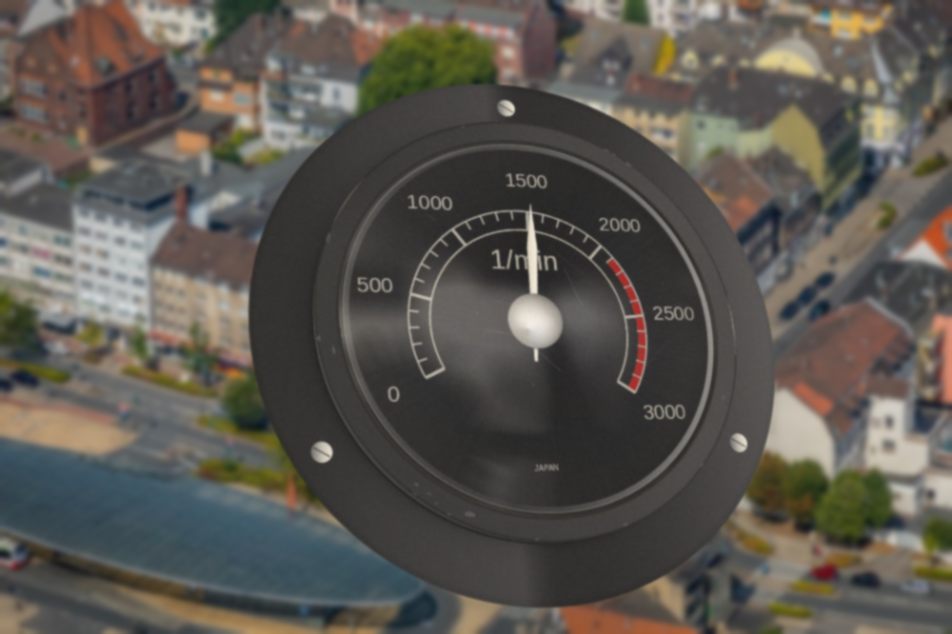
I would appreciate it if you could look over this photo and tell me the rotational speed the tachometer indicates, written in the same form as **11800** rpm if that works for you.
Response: **1500** rpm
